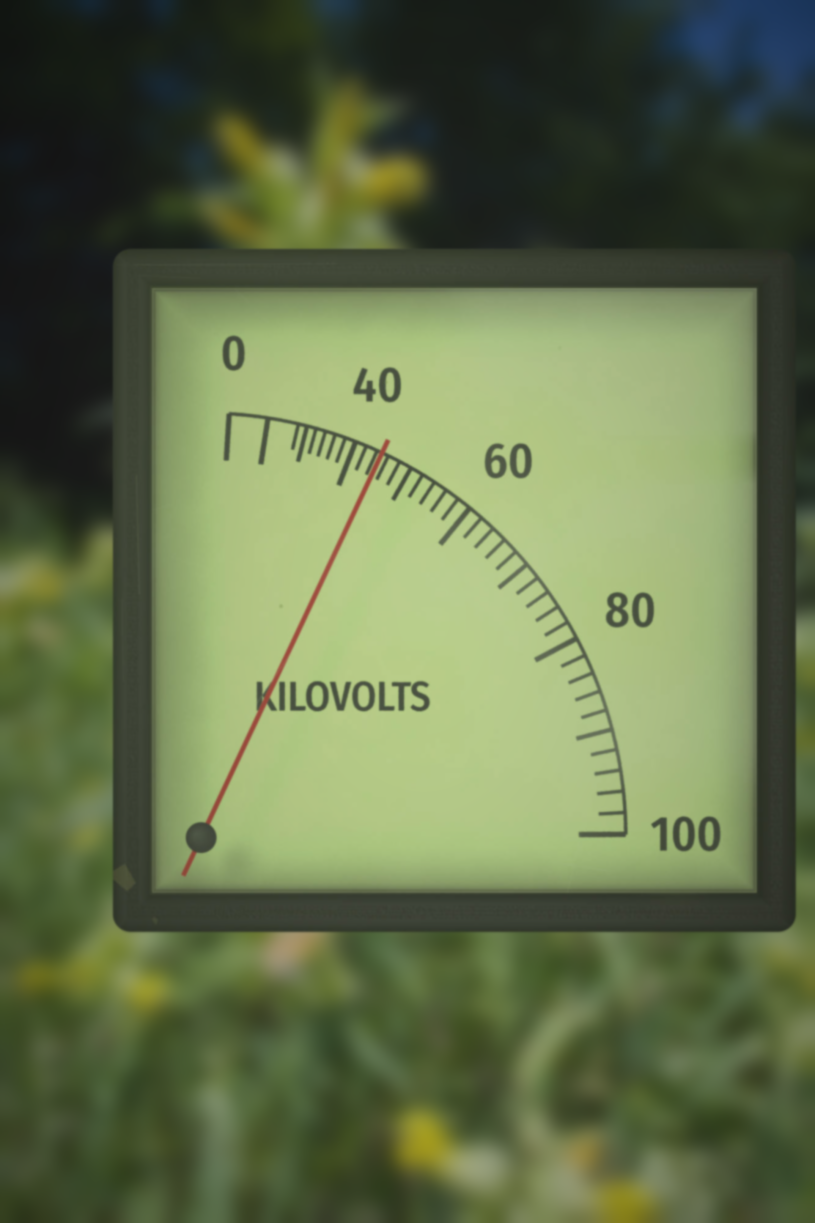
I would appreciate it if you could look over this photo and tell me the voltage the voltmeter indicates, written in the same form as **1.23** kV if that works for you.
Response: **45** kV
